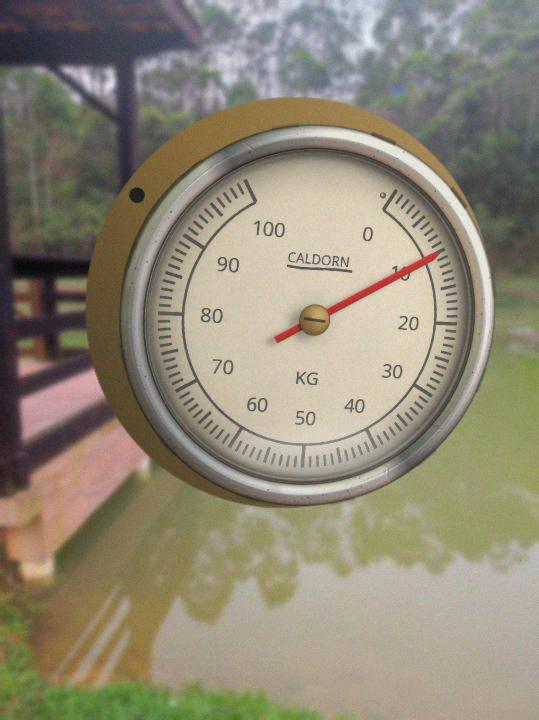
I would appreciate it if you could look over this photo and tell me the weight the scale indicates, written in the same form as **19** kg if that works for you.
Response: **10** kg
